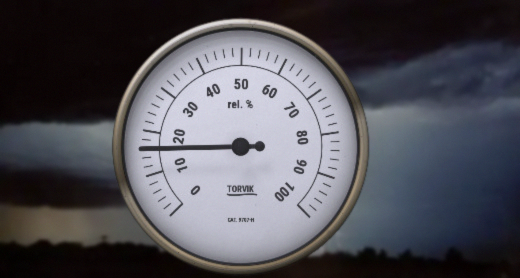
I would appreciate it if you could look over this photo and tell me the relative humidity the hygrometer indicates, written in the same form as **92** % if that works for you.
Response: **16** %
